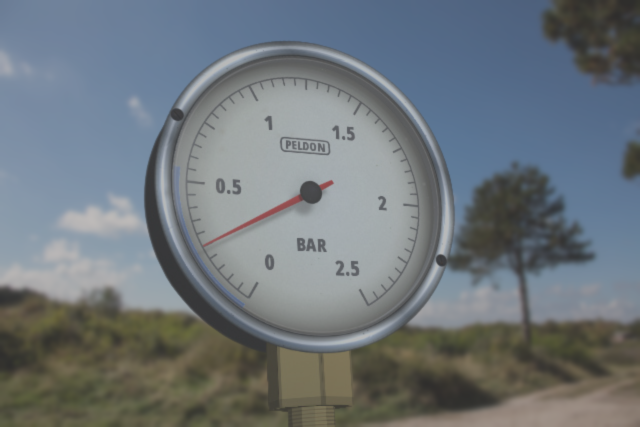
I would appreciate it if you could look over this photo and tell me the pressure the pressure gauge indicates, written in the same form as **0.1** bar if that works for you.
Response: **0.25** bar
